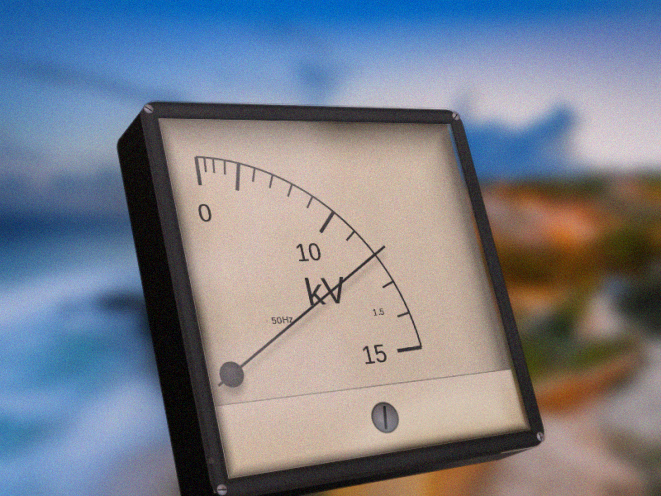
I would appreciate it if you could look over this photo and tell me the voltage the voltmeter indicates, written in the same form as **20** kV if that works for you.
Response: **12** kV
